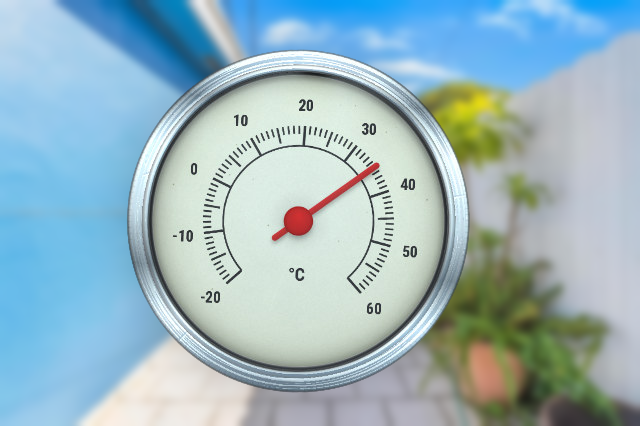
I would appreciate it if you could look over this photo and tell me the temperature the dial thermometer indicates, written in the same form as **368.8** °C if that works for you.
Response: **35** °C
